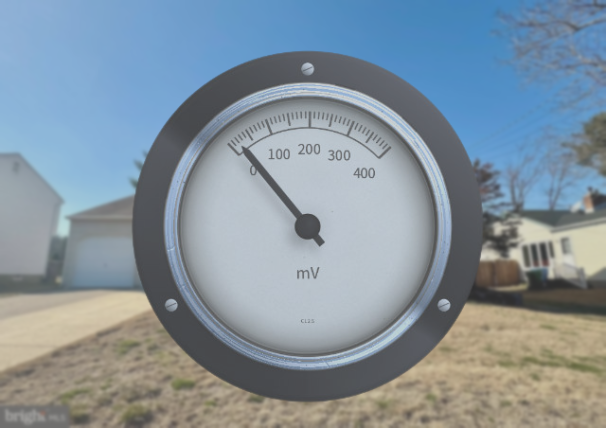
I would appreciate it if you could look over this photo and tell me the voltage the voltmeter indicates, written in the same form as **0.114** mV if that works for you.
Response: **20** mV
